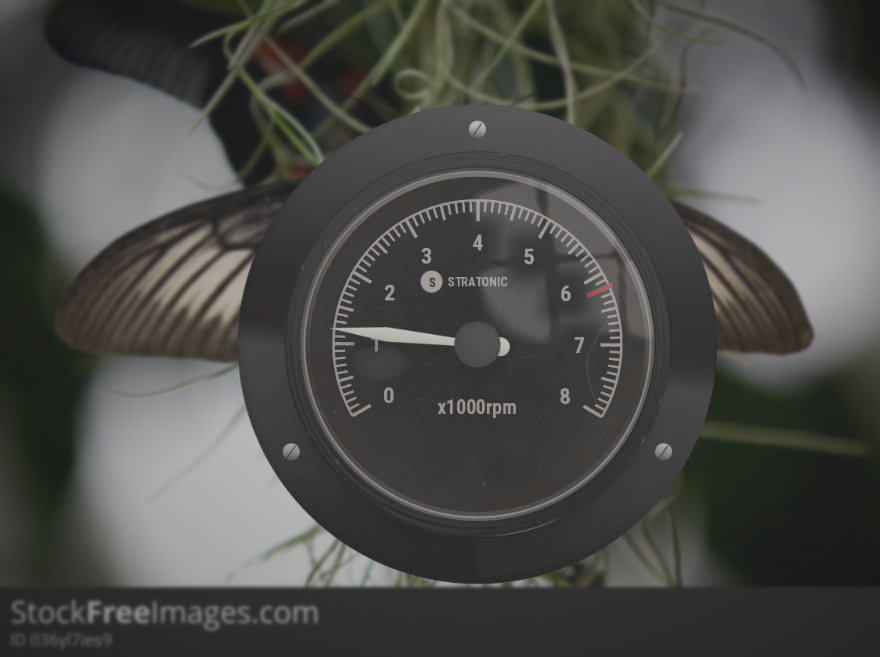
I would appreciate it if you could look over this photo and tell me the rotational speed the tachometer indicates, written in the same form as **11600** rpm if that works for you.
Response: **1200** rpm
